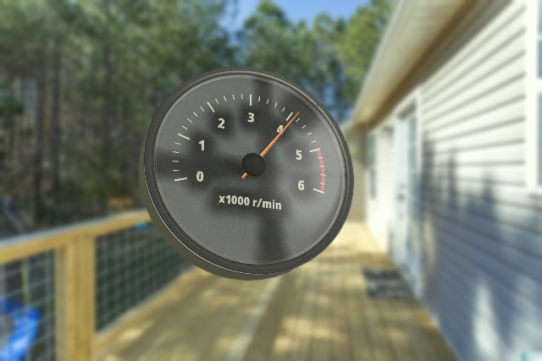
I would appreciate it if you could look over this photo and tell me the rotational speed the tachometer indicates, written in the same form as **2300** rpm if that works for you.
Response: **4100** rpm
